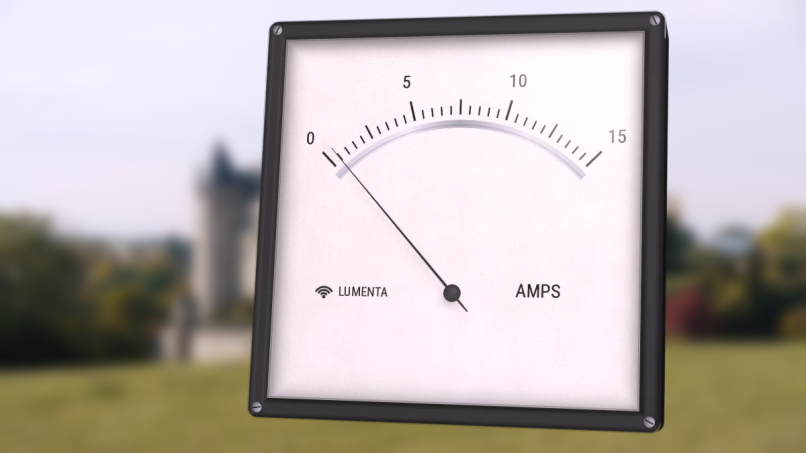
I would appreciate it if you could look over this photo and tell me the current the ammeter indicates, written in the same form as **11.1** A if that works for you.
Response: **0.5** A
